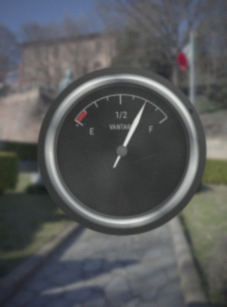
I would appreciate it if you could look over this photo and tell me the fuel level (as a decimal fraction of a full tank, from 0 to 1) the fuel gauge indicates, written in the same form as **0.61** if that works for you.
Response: **0.75**
